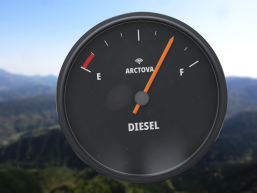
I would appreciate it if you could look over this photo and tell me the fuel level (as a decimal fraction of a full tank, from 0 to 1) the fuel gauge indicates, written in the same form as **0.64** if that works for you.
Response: **0.75**
